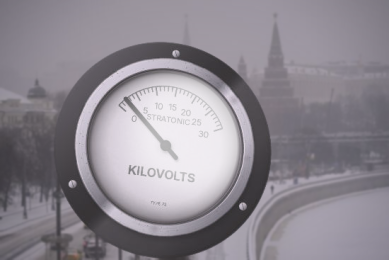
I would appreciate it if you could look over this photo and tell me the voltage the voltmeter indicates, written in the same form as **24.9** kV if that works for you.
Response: **2** kV
